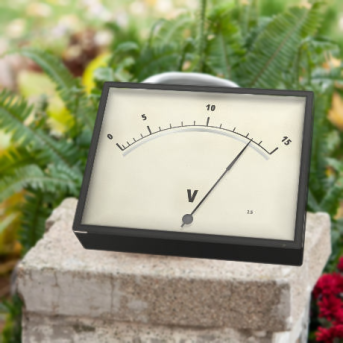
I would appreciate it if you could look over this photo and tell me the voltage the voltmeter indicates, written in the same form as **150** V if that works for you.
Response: **13.5** V
